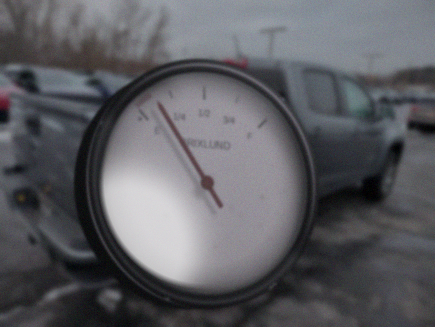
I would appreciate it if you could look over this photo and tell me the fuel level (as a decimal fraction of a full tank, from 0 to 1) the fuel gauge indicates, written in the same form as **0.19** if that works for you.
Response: **0.125**
